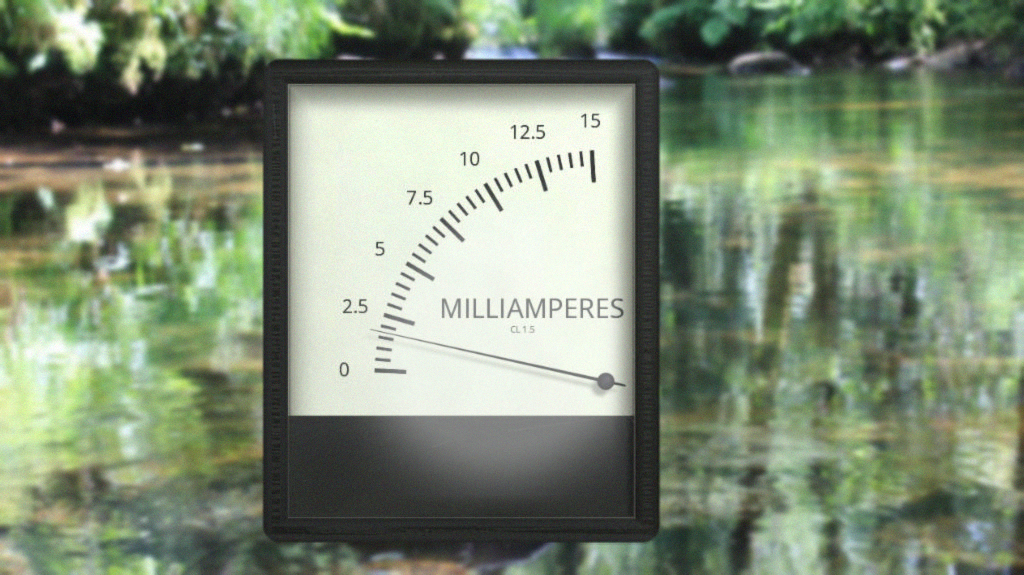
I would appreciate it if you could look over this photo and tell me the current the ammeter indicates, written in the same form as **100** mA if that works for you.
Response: **1.75** mA
